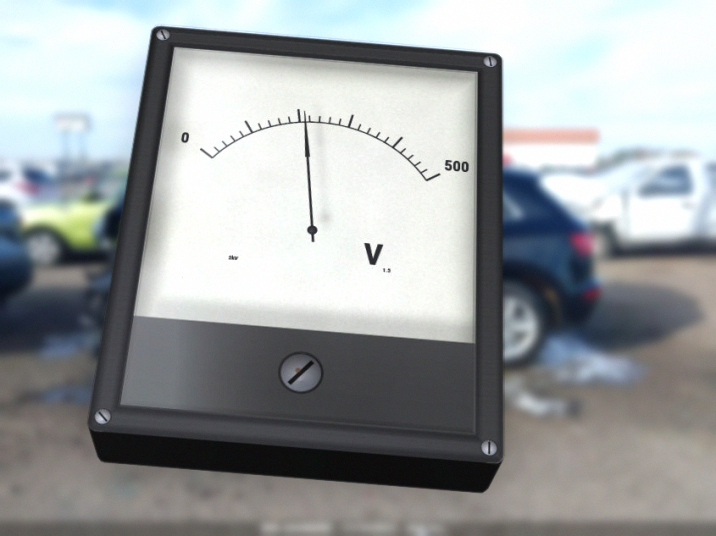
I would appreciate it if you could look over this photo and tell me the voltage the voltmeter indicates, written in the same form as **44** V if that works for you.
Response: **210** V
